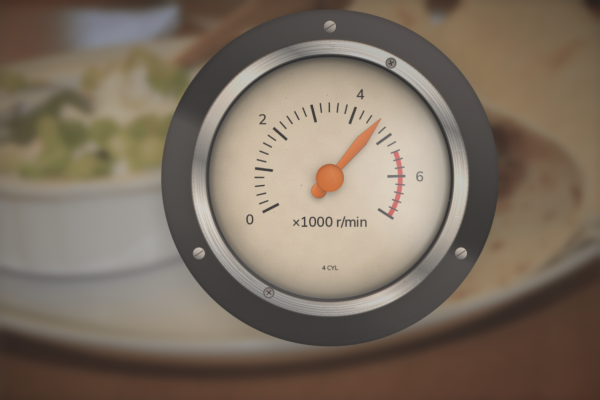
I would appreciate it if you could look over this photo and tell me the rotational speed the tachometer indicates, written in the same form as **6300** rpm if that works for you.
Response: **4600** rpm
